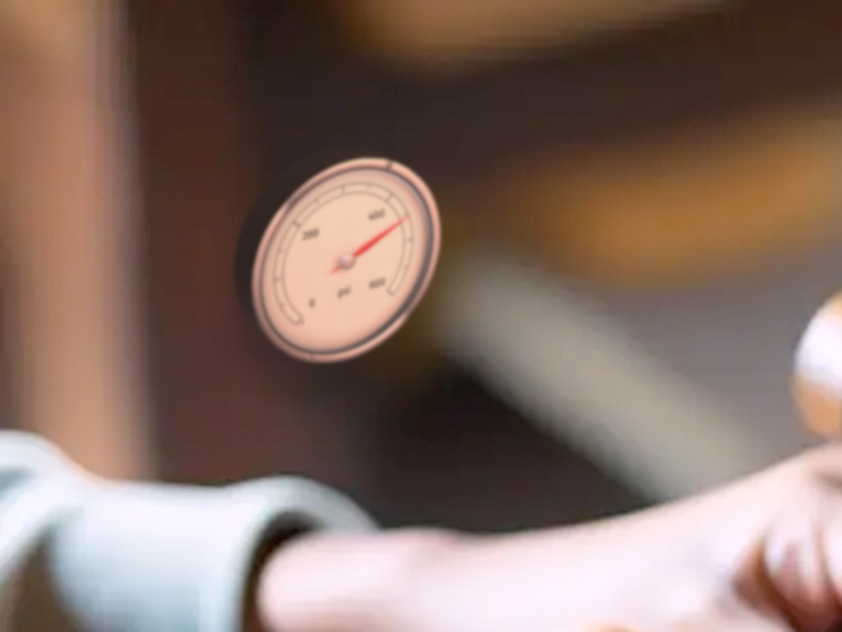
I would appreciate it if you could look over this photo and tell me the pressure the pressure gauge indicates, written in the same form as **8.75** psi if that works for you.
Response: **450** psi
